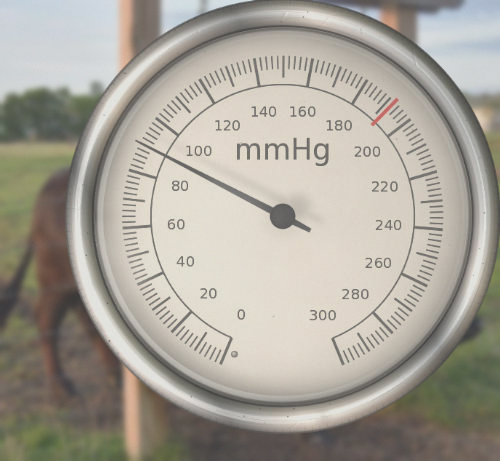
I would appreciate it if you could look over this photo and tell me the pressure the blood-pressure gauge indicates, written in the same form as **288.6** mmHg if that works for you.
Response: **90** mmHg
